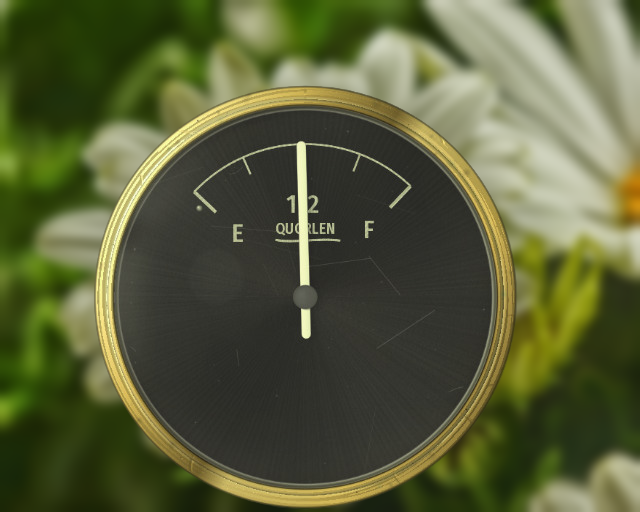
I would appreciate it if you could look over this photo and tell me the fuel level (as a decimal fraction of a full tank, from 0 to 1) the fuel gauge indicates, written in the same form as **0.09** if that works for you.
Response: **0.5**
